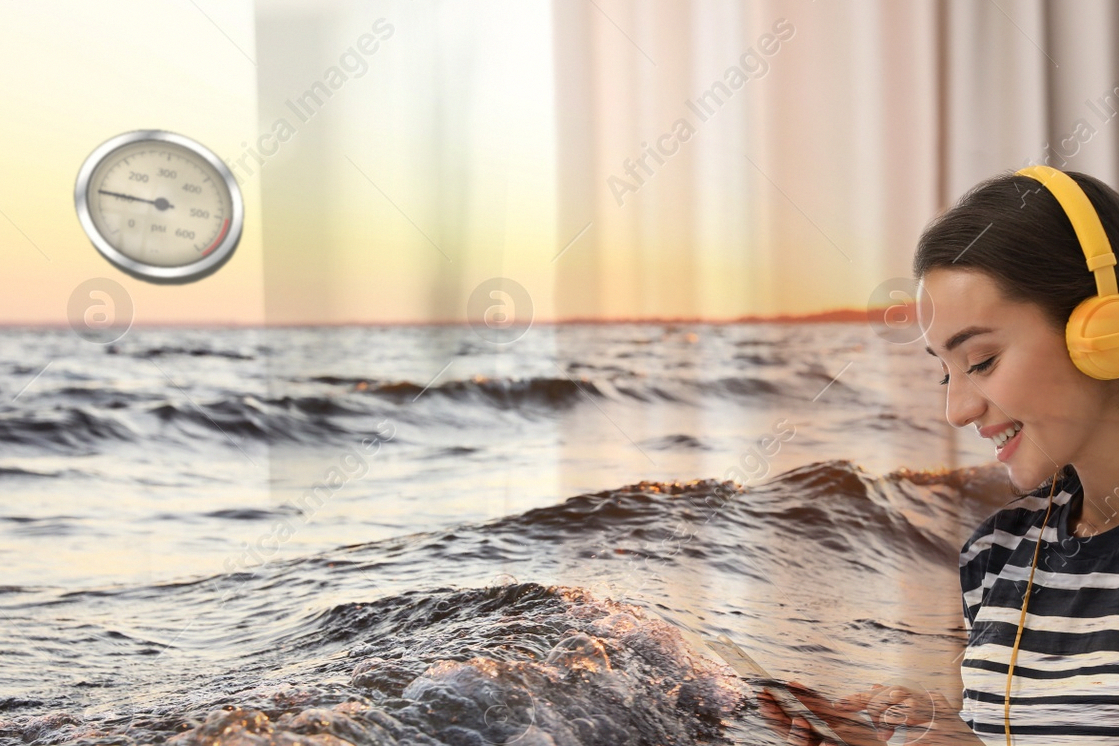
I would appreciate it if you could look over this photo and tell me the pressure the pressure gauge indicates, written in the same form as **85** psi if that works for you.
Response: **100** psi
